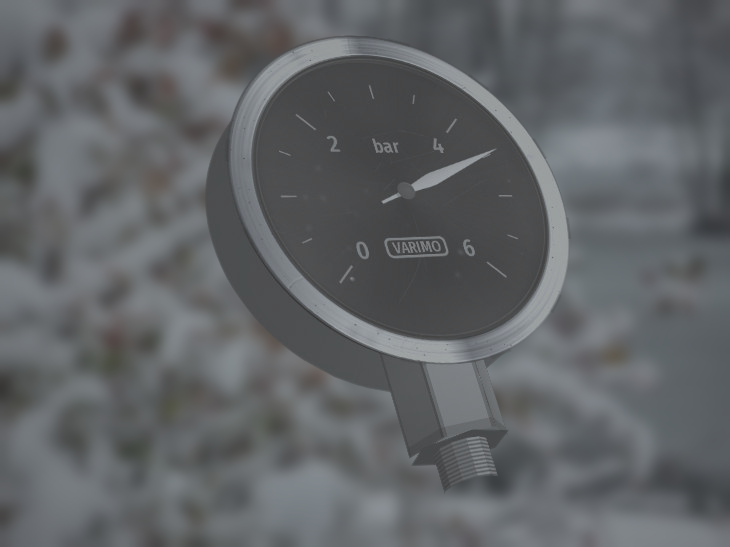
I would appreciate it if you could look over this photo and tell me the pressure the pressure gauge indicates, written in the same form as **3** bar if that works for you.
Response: **4.5** bar
